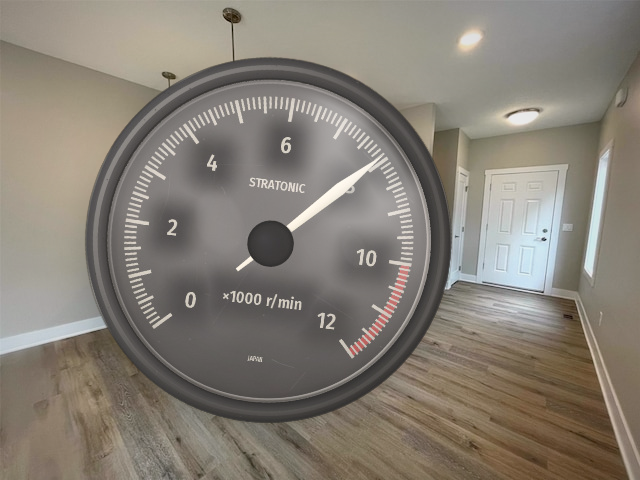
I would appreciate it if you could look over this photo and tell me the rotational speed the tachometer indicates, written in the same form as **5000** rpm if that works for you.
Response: **7900** rpm
